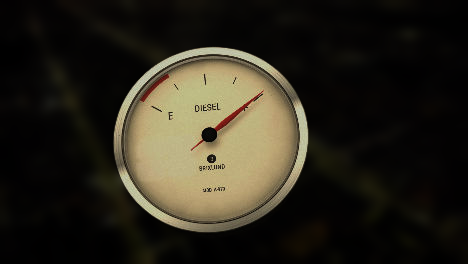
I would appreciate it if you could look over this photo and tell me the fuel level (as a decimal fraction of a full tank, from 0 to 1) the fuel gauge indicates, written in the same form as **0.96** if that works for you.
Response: **1**
